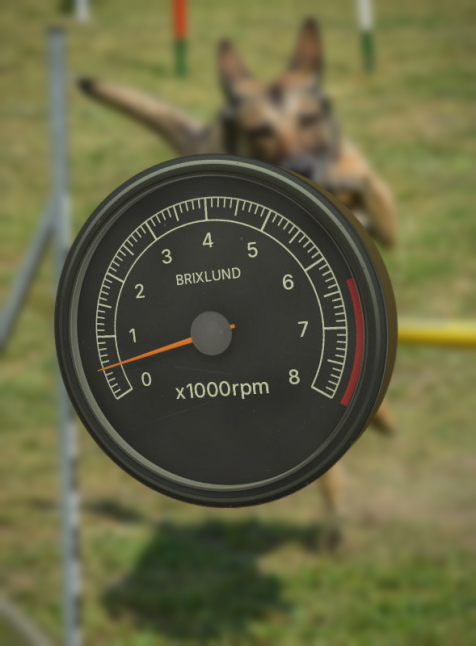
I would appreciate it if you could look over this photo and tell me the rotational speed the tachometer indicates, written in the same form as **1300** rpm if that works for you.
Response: **500** rpm
